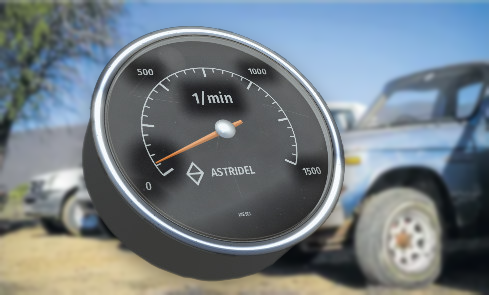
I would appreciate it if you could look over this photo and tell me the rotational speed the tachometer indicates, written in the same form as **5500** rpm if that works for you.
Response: **50** rpm
